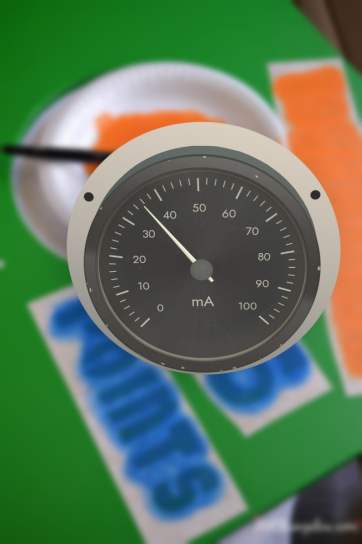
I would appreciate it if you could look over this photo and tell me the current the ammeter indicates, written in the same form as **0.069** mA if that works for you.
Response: **36** mA
